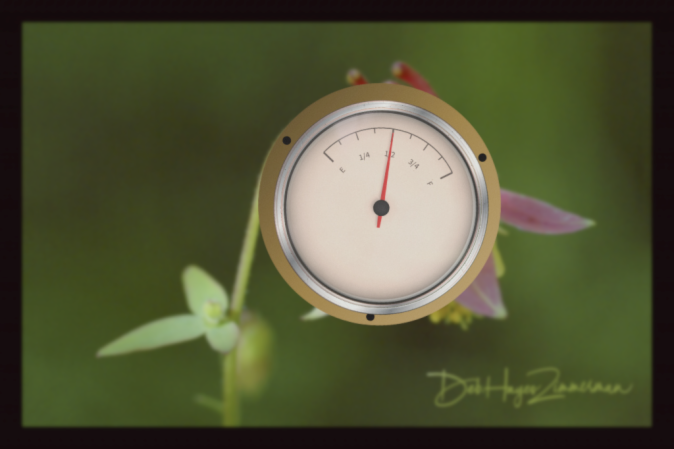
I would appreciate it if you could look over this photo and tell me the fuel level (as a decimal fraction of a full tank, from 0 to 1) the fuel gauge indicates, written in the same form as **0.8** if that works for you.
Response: **0.5**
